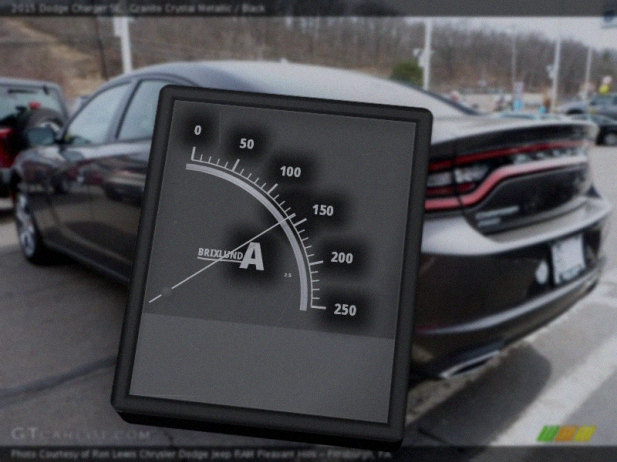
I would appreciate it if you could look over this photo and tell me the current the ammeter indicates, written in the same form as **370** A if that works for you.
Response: **140** A
